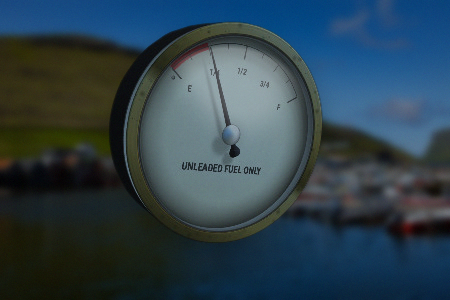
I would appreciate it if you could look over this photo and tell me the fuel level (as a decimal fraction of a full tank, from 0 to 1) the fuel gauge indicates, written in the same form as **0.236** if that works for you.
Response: **0.25**
